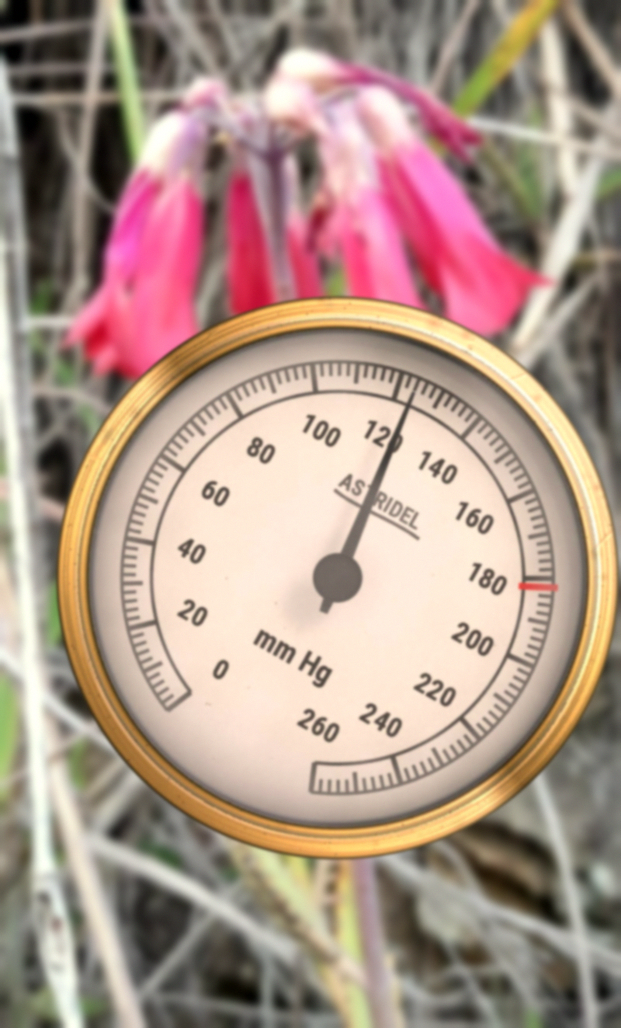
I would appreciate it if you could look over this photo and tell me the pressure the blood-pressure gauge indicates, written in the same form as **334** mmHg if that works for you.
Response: **124** mmHg
